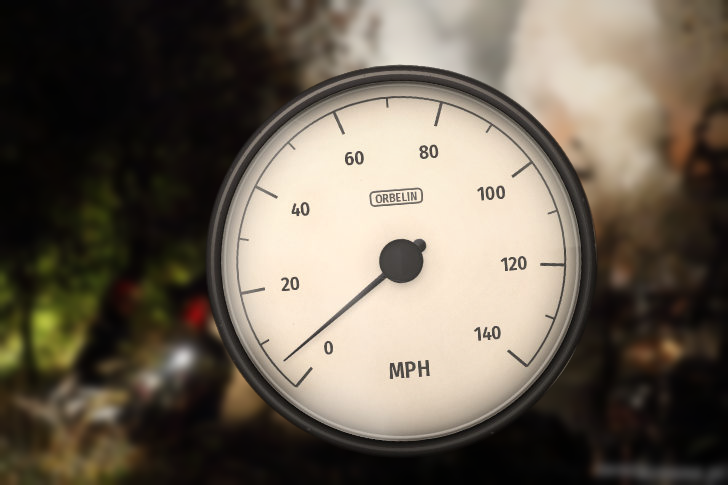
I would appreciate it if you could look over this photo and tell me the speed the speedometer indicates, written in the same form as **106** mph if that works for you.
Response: **5** mph
